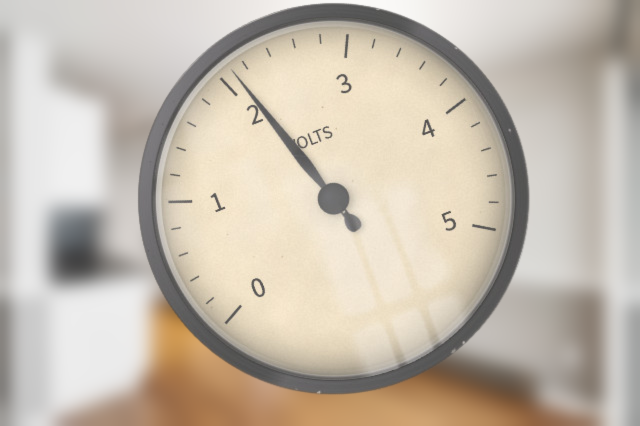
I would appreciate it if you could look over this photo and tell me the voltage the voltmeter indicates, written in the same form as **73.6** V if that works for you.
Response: **2.1** V
